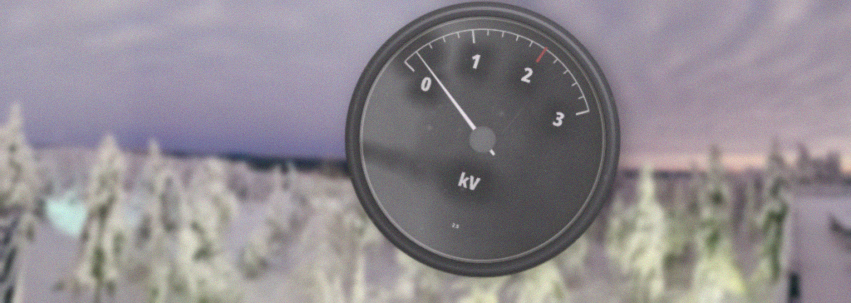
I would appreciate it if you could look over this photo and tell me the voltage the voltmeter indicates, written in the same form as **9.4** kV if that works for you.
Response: **0.2** kV
